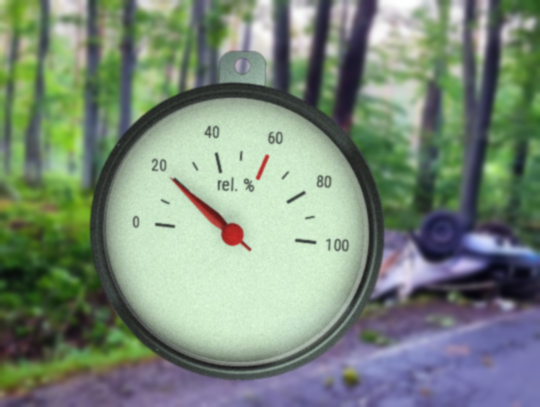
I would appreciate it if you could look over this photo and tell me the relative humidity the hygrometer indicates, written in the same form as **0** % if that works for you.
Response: **20** %
